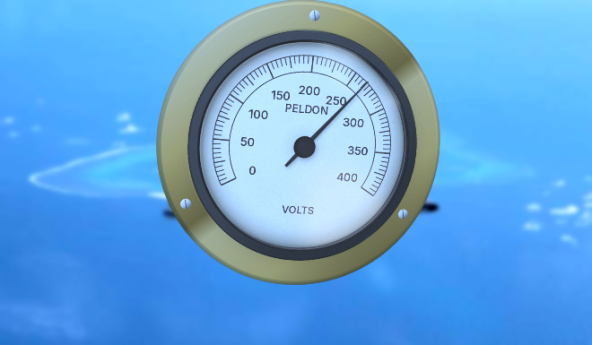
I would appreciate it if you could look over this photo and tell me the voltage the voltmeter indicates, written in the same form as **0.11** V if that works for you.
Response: **265** V
